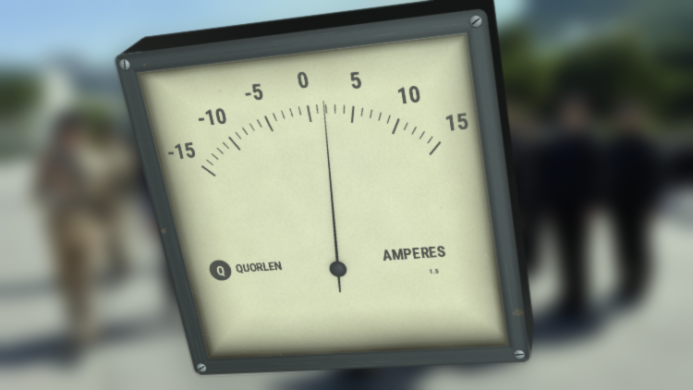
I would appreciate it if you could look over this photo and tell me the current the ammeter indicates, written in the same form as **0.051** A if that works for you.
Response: **2** A
